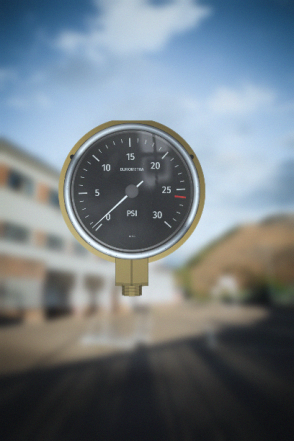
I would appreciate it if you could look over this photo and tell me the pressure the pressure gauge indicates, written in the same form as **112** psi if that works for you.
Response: **0.5** psi
